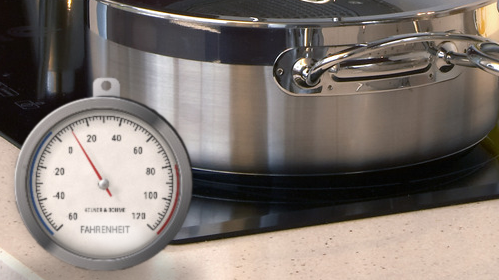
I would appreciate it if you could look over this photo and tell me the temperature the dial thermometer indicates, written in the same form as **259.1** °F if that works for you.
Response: **10** °F
